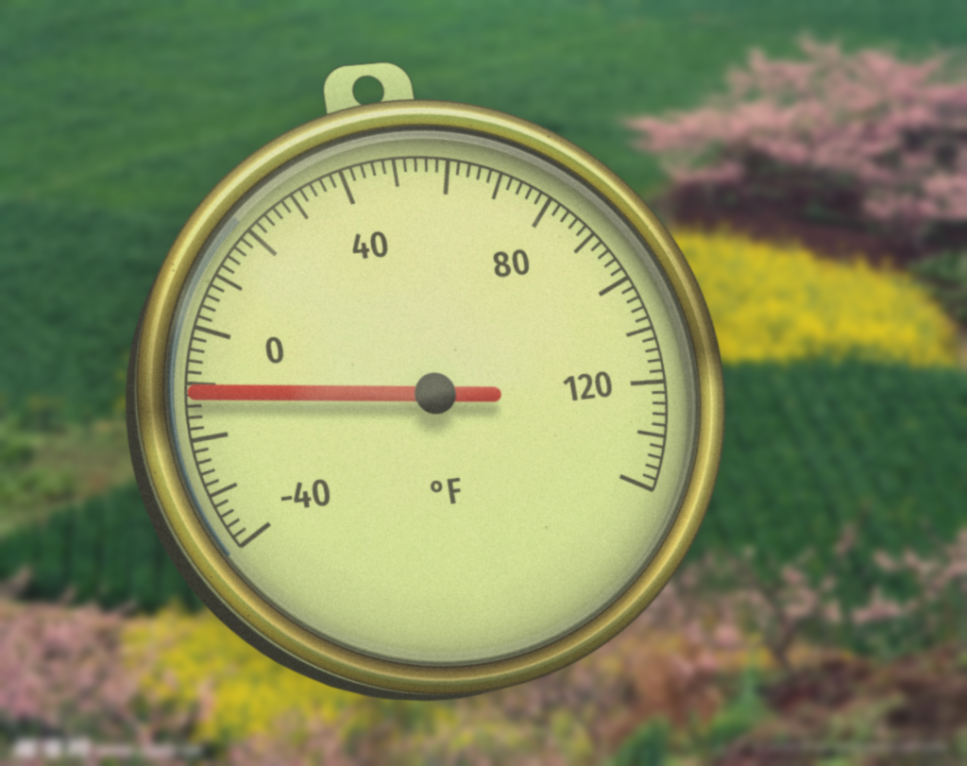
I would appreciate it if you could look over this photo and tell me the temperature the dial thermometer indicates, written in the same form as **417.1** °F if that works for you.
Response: **-12** °F
